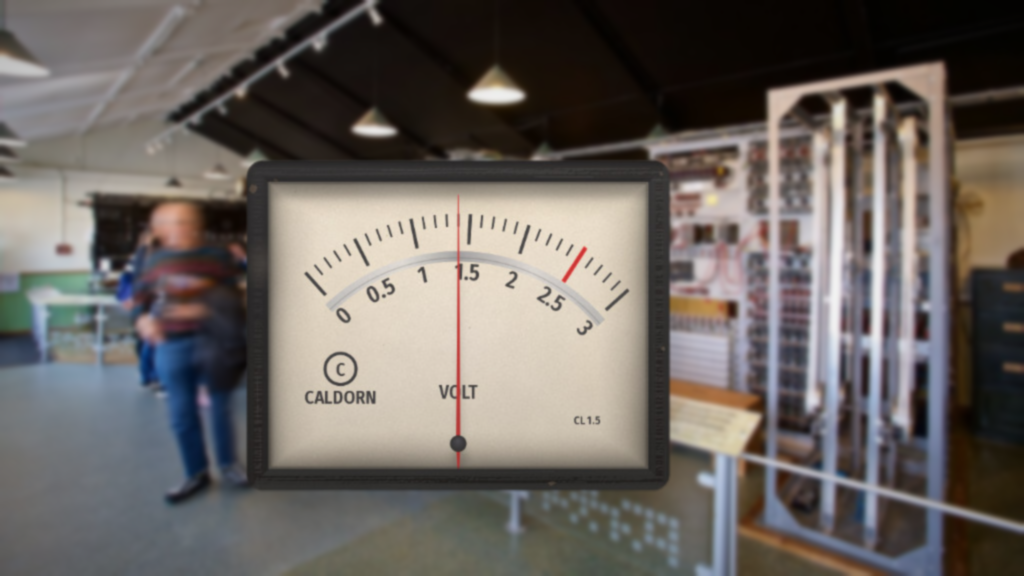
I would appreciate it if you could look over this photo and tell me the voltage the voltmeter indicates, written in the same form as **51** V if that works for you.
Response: **1.4** V
